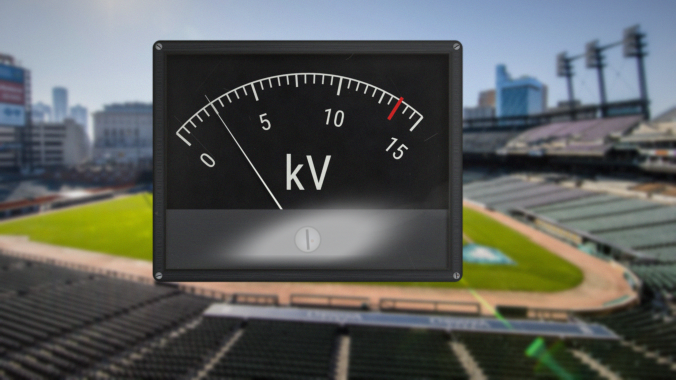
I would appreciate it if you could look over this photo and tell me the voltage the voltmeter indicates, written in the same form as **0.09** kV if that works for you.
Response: **2.5** kV
